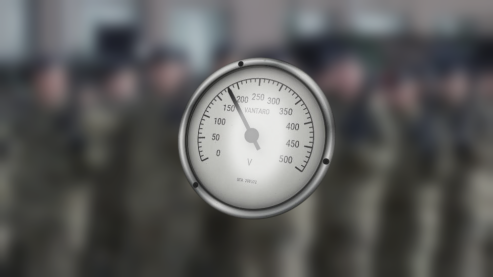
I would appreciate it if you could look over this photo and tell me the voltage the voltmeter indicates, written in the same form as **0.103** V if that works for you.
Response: **180** V
